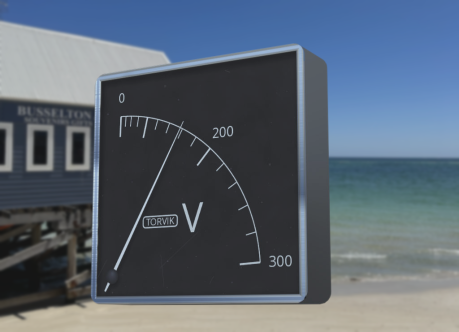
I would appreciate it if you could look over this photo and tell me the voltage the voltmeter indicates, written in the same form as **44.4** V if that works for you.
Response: **160** V
